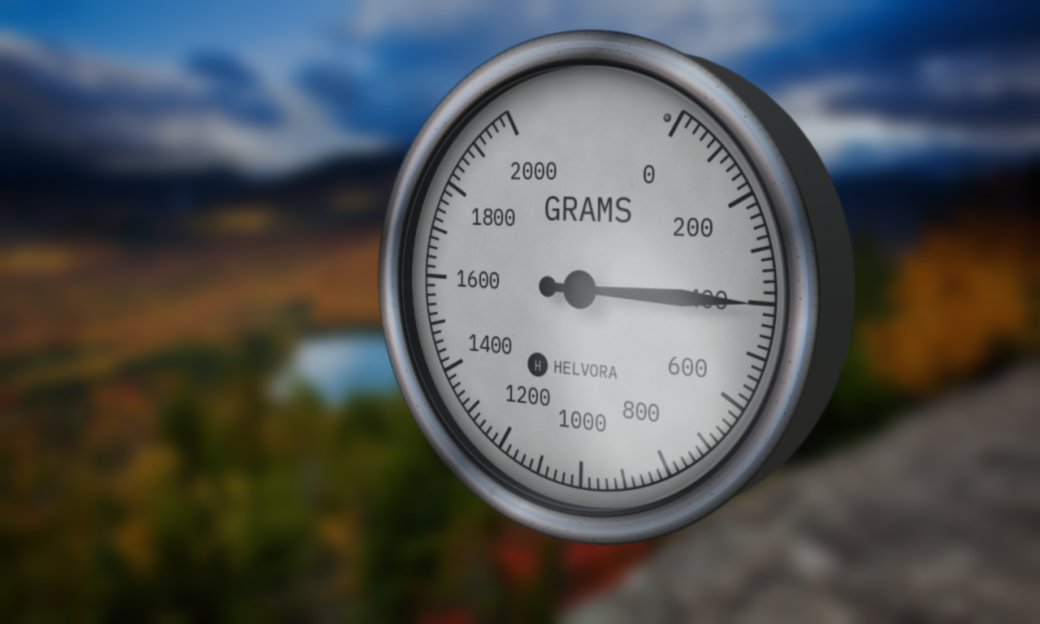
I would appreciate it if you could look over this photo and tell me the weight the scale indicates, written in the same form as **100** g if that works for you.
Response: **400** g
